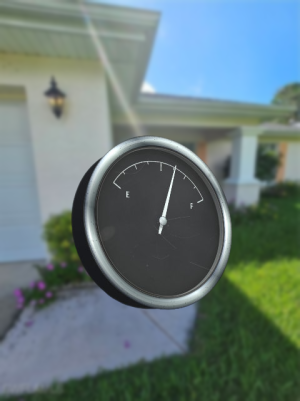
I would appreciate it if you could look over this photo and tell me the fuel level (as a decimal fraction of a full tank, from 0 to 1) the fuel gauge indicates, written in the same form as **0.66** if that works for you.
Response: **0.625**
